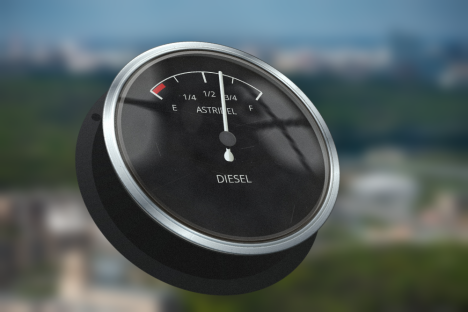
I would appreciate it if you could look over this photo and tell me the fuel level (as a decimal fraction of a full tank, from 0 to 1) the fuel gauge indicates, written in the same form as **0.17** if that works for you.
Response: **0.625**
